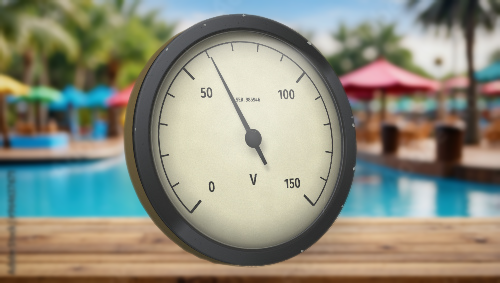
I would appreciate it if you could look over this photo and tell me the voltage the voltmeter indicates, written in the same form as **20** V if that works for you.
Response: **60** V
